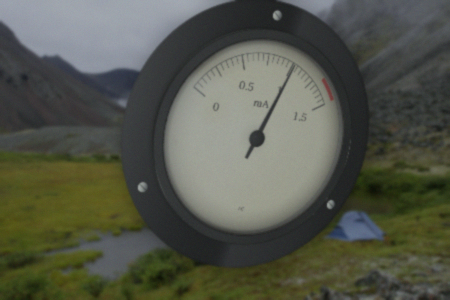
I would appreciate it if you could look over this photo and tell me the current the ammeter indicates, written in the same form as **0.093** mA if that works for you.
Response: **1** mA
